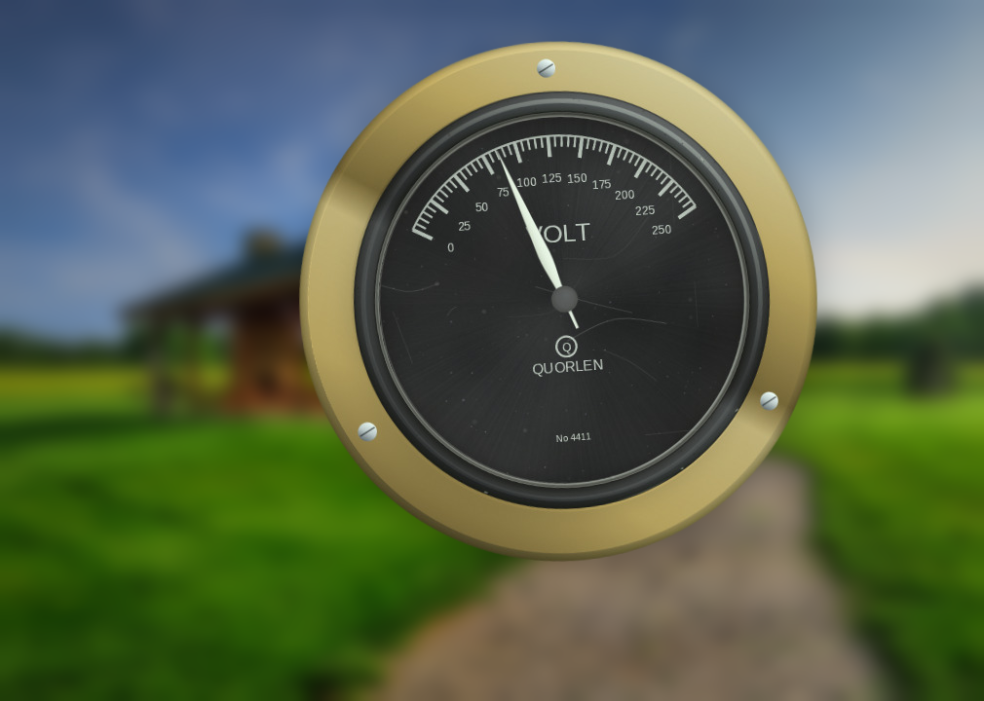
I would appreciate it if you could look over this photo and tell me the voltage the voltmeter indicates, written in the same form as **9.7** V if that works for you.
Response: **85** V
